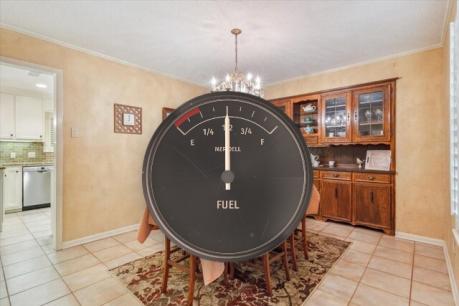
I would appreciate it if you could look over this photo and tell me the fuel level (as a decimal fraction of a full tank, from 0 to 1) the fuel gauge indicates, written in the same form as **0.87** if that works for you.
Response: **0.5**
